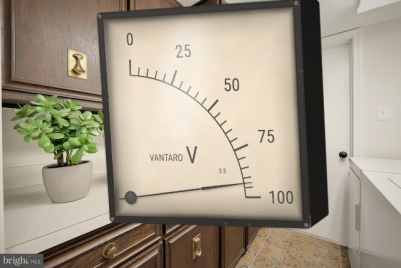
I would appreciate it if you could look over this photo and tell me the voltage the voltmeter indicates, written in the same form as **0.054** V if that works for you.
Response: **92.5** V
